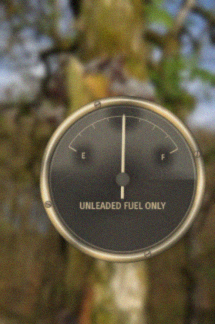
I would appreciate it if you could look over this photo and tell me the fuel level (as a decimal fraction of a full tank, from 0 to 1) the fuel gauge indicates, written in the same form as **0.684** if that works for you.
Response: **0.5**
